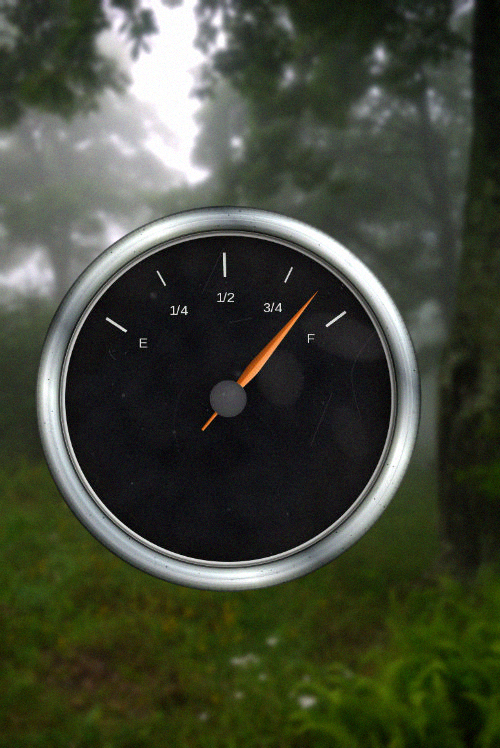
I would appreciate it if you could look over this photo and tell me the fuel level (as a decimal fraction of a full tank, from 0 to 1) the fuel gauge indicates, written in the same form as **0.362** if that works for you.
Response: **0.875**
